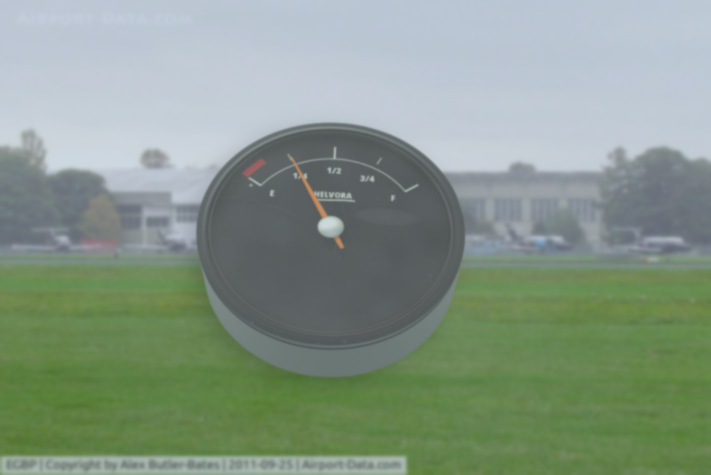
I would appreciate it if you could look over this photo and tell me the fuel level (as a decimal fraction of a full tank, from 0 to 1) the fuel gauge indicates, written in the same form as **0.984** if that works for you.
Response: **0.25**
